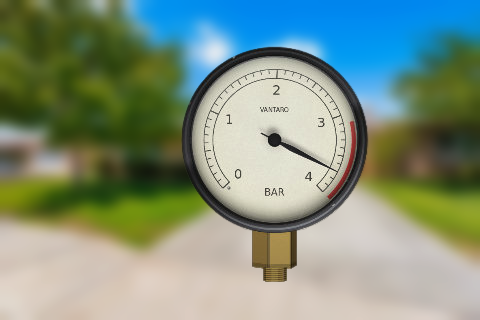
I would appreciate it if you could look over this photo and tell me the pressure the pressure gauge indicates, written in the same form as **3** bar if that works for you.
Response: **3.7** bar
